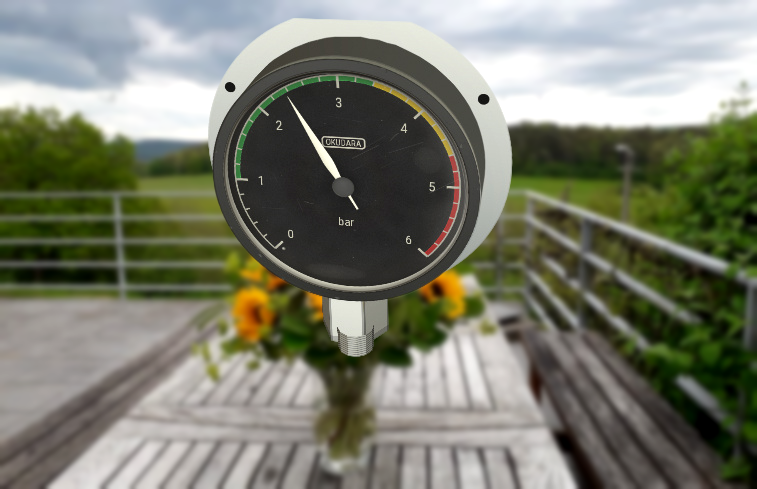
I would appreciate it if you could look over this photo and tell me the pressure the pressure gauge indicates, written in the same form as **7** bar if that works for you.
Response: **2.4** bar
